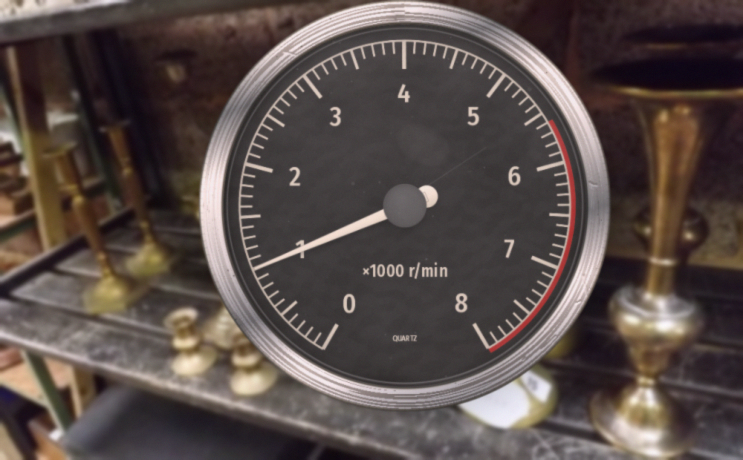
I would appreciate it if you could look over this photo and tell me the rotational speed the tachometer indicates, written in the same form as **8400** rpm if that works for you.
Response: **1000** rpm
